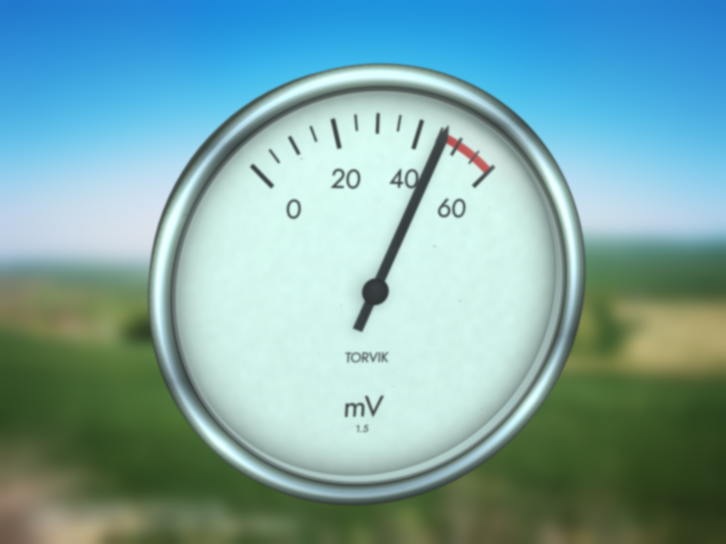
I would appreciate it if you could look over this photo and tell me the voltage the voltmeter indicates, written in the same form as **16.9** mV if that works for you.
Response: **45** mV
